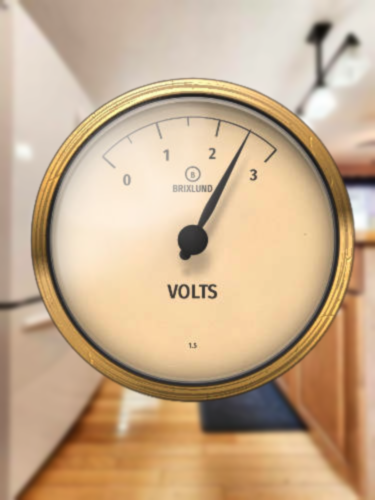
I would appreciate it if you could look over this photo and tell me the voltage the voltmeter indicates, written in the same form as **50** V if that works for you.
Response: **2.5** V
